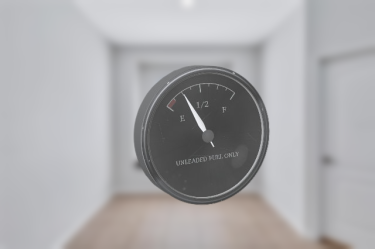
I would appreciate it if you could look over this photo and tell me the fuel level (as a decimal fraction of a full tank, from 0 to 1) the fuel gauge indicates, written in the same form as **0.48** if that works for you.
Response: **0.25**
